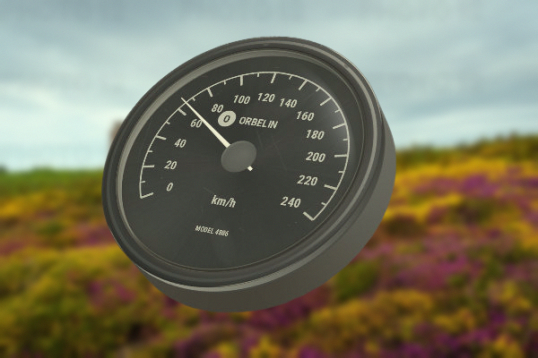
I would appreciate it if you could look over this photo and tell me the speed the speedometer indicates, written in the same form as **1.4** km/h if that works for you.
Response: **65** km/h
